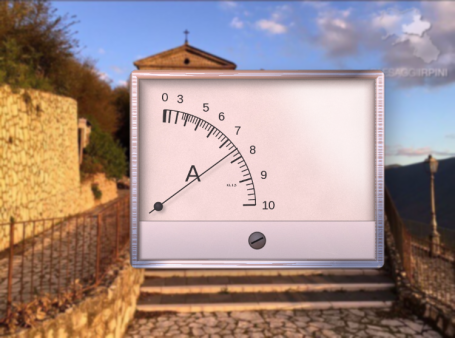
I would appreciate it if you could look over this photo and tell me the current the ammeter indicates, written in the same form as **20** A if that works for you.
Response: **7.6** A
